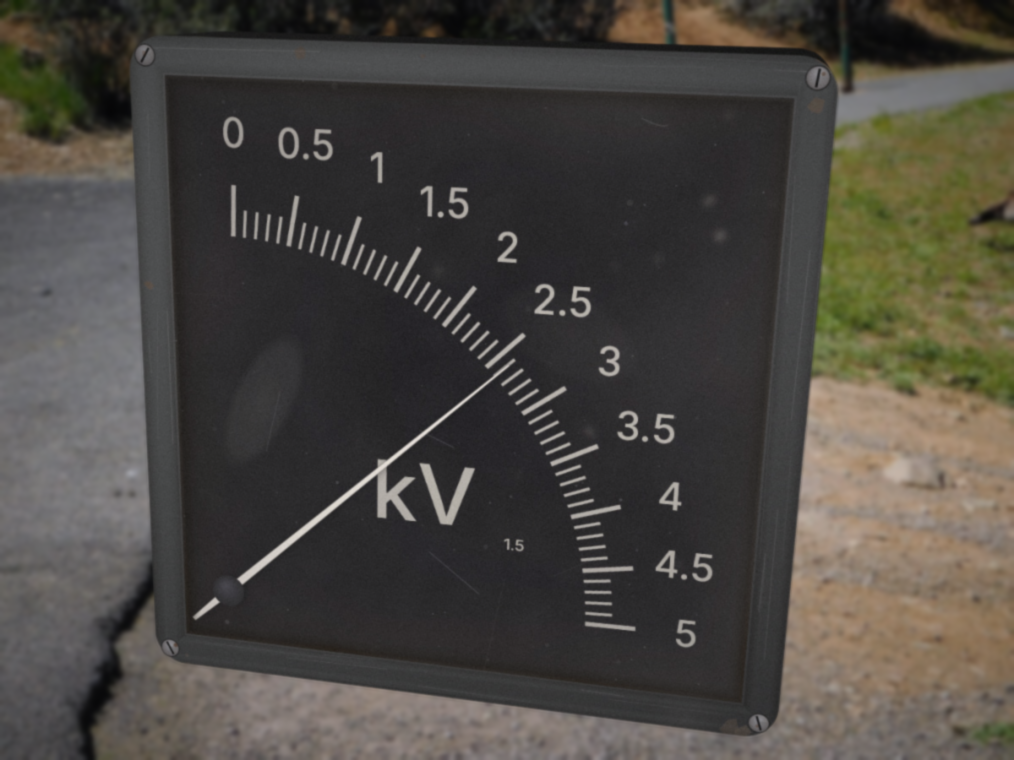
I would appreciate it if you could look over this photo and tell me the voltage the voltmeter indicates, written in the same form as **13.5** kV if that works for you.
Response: **2.6** kV
